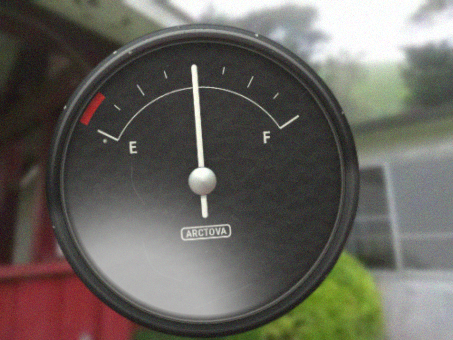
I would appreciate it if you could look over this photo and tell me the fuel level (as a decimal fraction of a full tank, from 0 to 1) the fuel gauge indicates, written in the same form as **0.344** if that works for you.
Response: **0.5**
